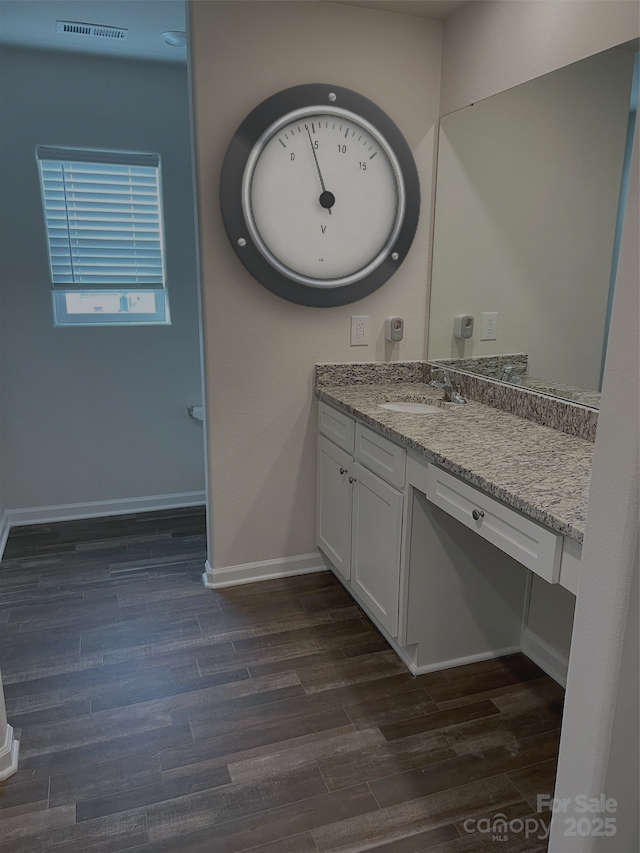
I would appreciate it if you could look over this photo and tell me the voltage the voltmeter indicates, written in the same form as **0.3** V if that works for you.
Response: **4** V
